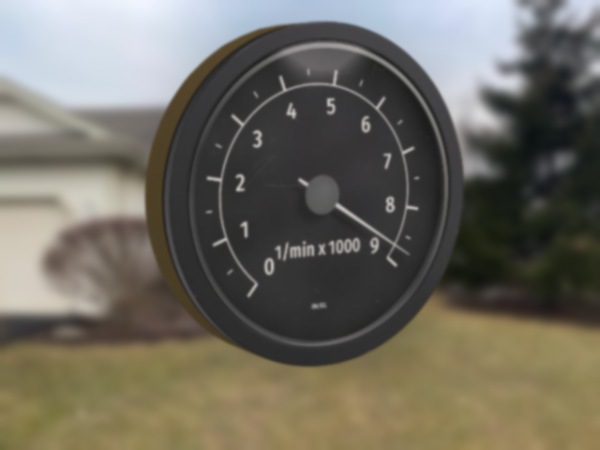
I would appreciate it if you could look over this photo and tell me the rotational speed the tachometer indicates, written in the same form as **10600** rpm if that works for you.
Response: **8750** rpm
